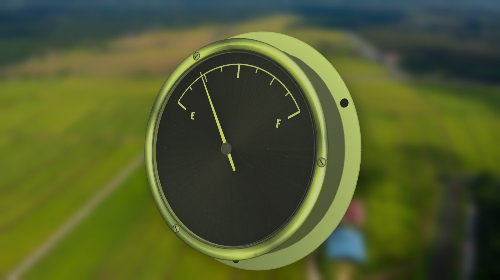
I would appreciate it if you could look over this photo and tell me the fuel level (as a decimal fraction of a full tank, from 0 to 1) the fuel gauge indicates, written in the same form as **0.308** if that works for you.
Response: **0.25**
